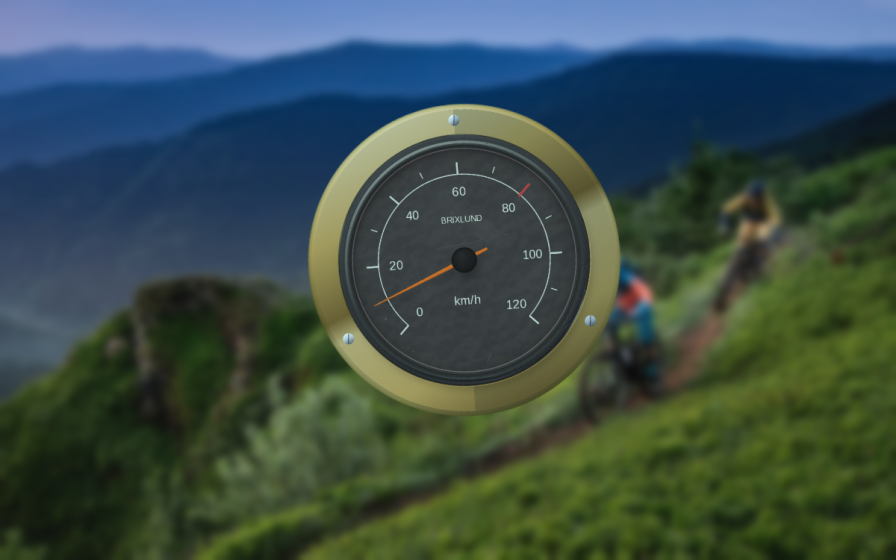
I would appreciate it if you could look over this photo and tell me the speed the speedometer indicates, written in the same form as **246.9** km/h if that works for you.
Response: **10** km/h
